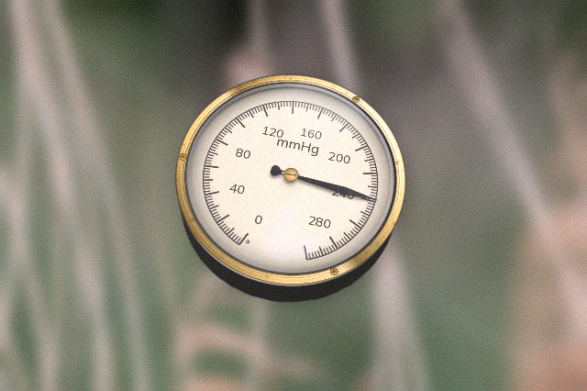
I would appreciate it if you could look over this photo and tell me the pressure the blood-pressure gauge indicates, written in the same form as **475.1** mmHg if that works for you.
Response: **240** mmHg
